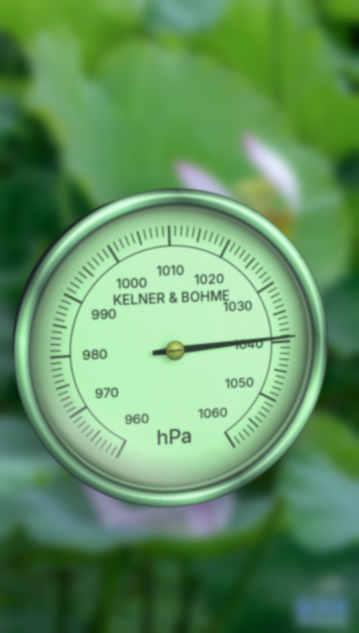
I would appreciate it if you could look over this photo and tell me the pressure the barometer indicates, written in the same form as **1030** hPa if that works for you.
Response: **1039** hPa
